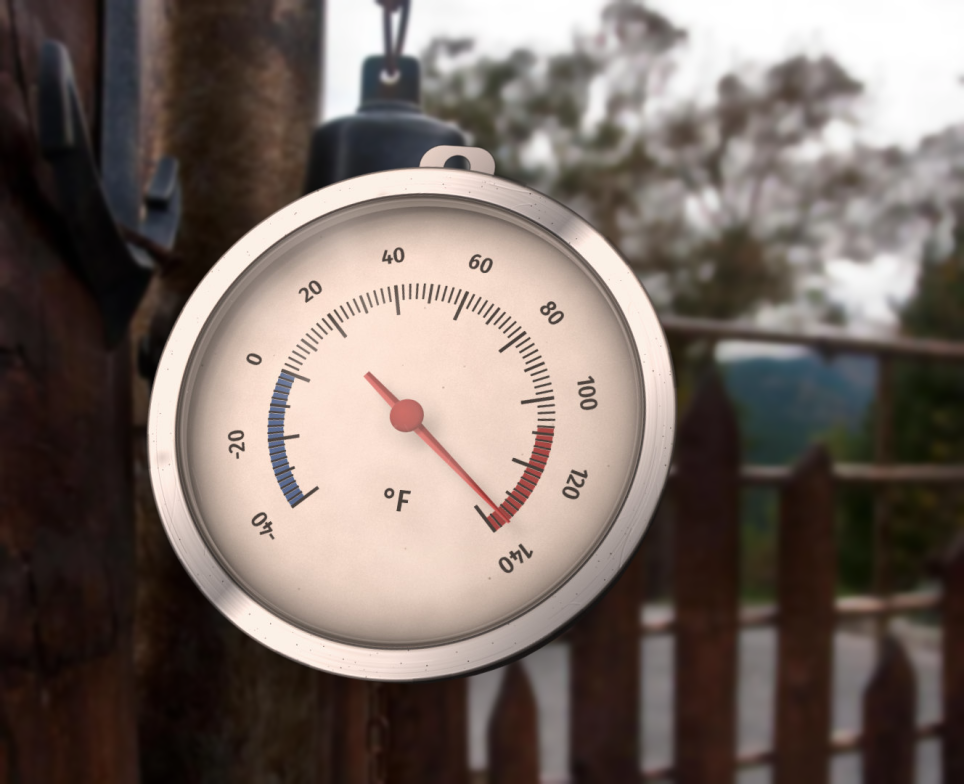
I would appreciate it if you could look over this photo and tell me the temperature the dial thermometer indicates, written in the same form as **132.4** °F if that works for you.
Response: **136** °F
